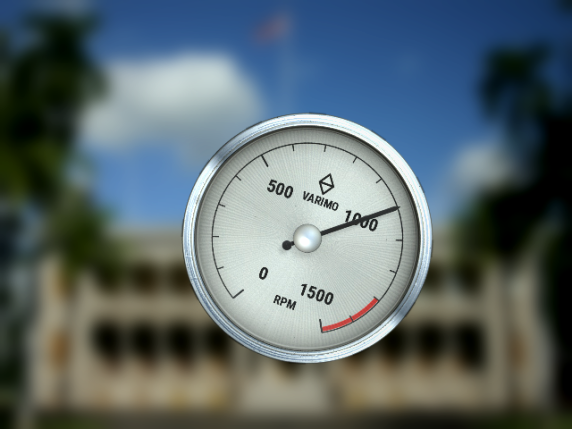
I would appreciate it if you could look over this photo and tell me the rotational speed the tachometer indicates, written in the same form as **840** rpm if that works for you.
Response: **1000** rpm
